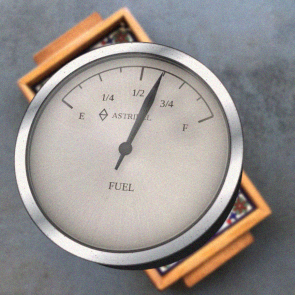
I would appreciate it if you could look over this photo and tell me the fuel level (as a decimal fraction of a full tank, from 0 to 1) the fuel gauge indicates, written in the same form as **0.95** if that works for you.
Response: **0.625**
